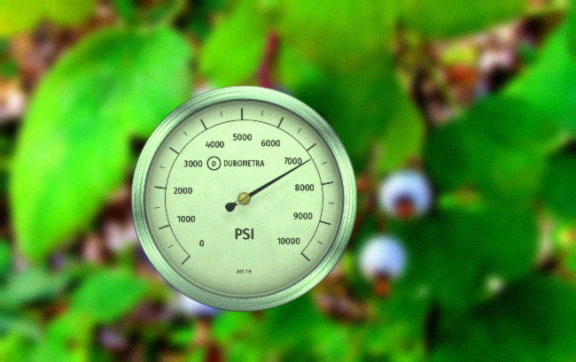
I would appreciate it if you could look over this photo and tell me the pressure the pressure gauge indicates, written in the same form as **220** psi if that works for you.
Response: **7250** psi
